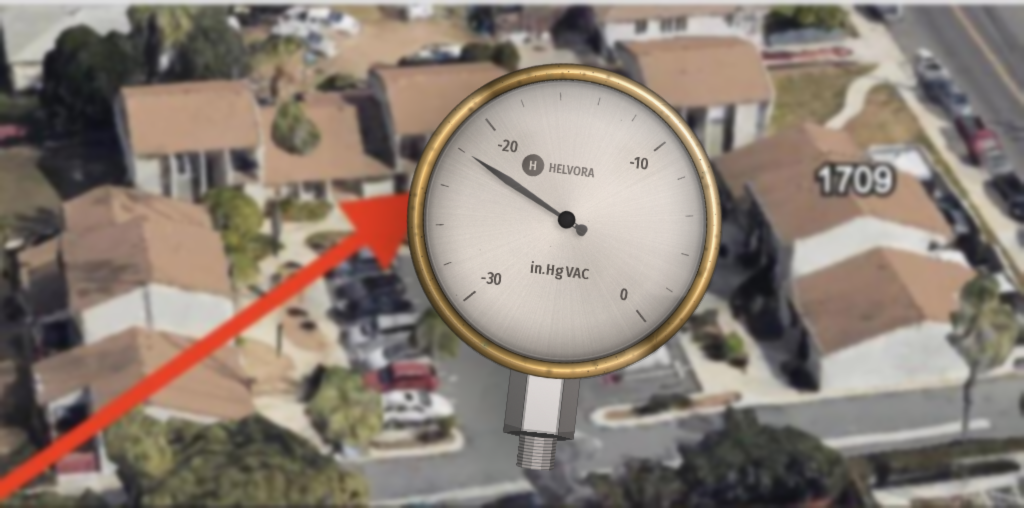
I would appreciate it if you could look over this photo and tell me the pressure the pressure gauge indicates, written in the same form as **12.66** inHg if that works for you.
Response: **-22** inHg
